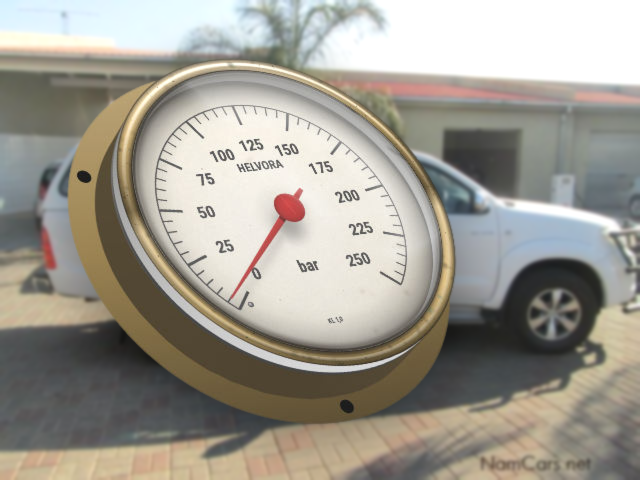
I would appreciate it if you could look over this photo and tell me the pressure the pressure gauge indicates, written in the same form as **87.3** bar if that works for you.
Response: **5** bar
